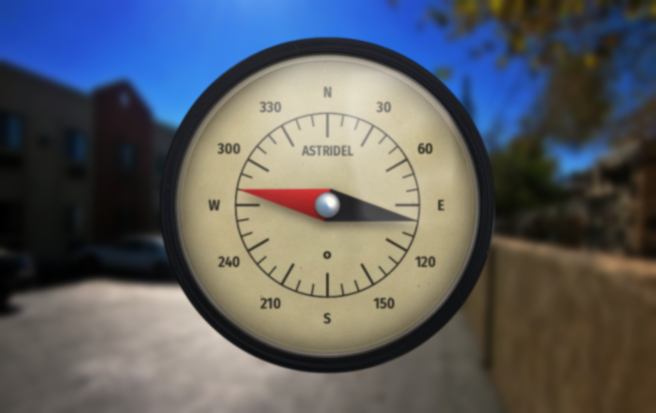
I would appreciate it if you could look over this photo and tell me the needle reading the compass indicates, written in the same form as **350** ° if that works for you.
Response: **280** °
